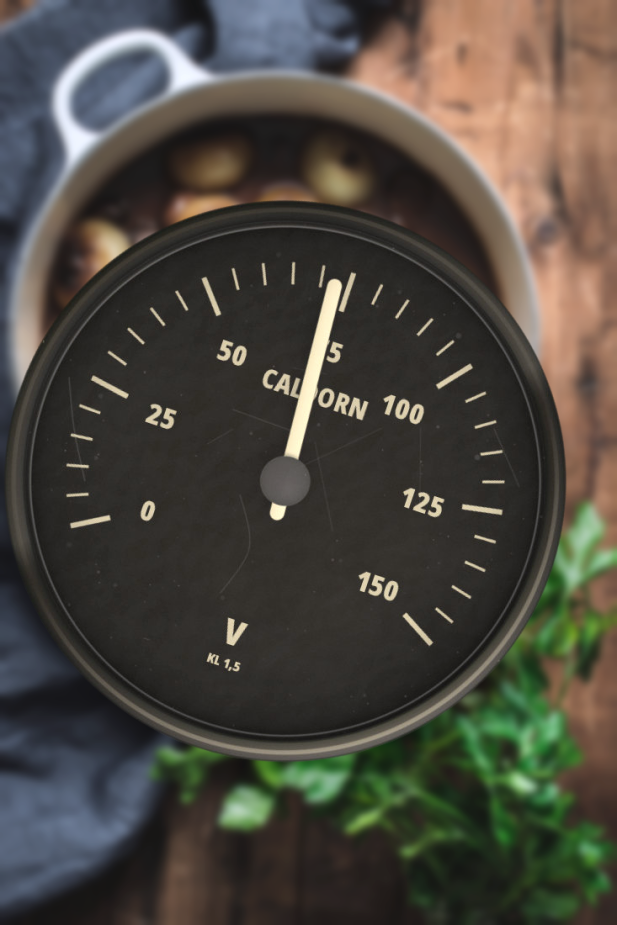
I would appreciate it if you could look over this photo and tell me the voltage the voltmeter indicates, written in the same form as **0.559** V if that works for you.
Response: **72.5** V
